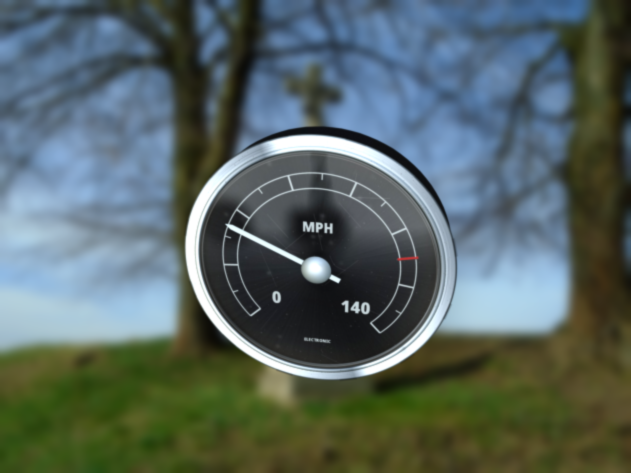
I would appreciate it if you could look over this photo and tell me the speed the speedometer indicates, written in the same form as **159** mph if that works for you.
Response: **35** mph
